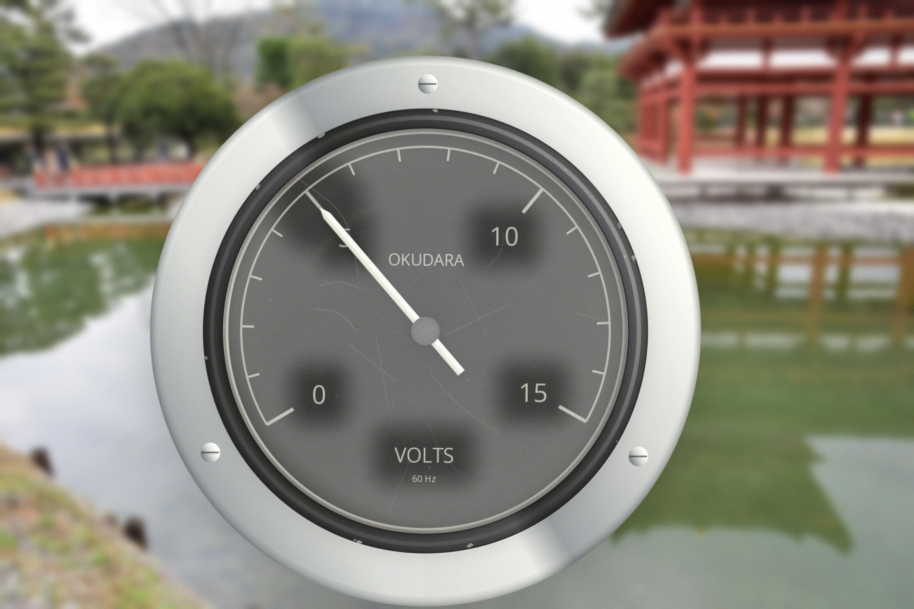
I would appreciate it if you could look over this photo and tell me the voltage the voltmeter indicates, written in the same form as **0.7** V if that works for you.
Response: **5** V
